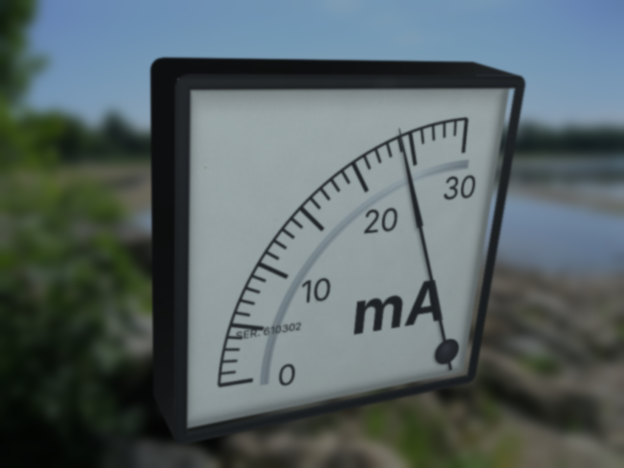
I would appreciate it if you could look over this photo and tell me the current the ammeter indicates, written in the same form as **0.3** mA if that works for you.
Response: **24** mA
